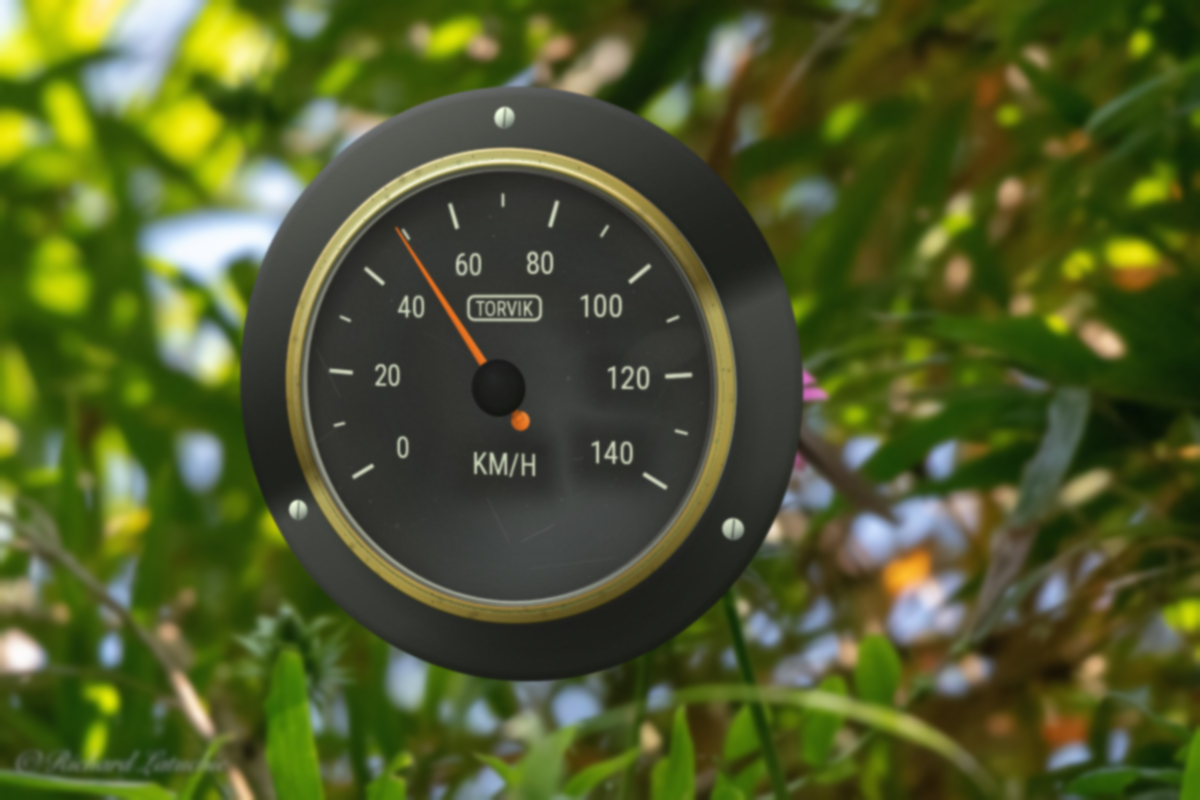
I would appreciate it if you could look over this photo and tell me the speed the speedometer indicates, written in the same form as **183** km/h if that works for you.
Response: **50** km/h
